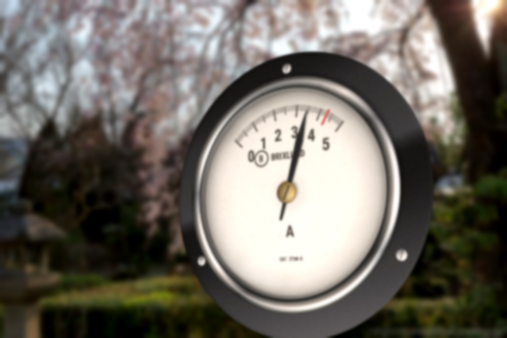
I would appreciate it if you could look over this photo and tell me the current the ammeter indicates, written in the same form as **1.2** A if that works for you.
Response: **3.5** A
